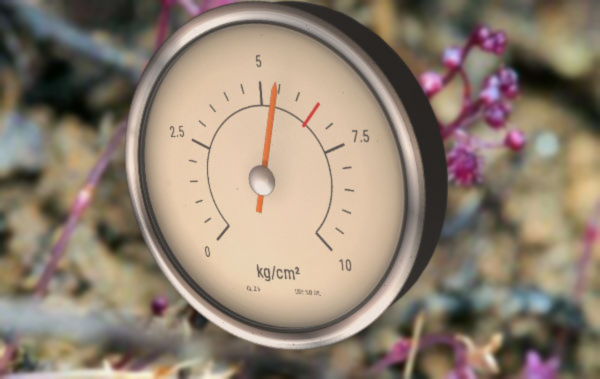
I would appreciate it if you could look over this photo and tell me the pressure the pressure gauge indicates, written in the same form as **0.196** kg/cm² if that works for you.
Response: **5.5** kg/cm²
